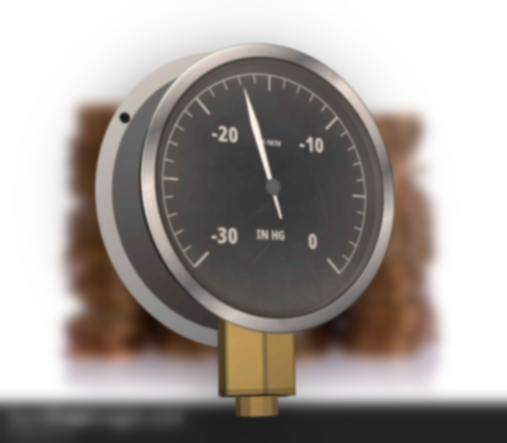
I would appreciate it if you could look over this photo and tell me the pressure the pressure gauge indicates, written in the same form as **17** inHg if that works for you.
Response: **-17** inHg
